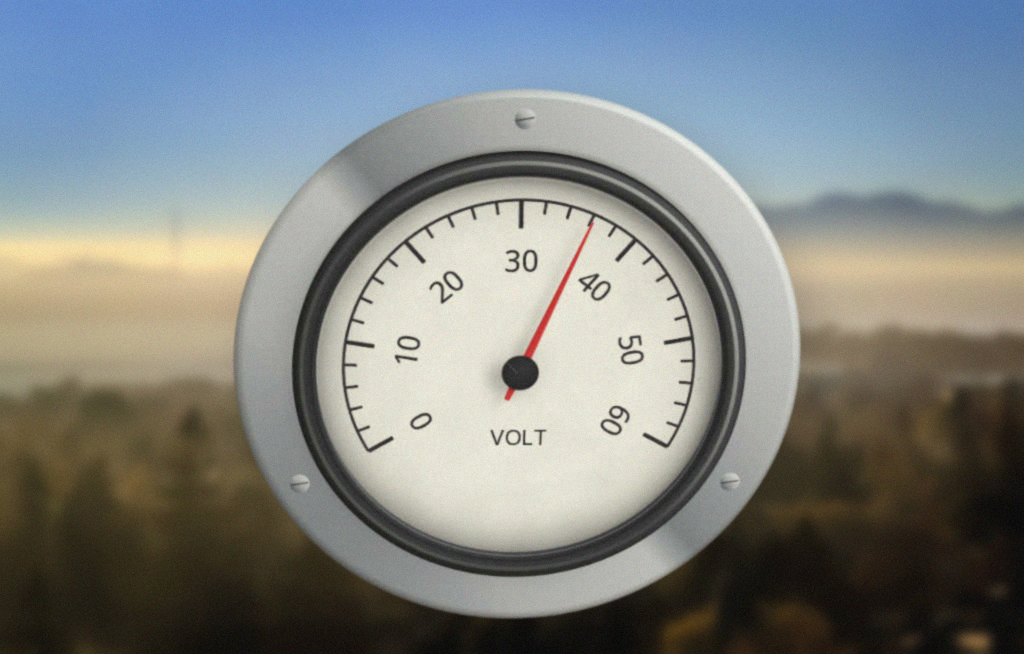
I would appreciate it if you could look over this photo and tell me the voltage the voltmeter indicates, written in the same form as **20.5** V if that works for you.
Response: **36** V
